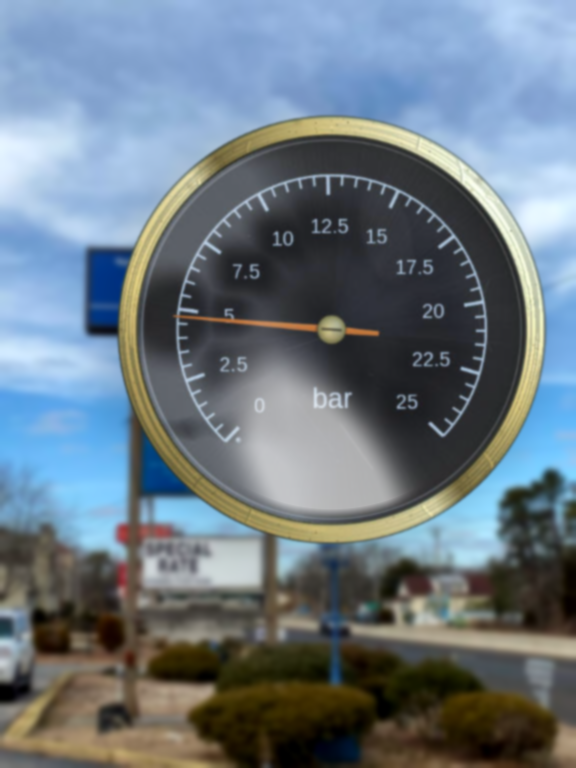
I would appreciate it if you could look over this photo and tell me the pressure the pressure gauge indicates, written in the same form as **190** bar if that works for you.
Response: **4.75** bar
